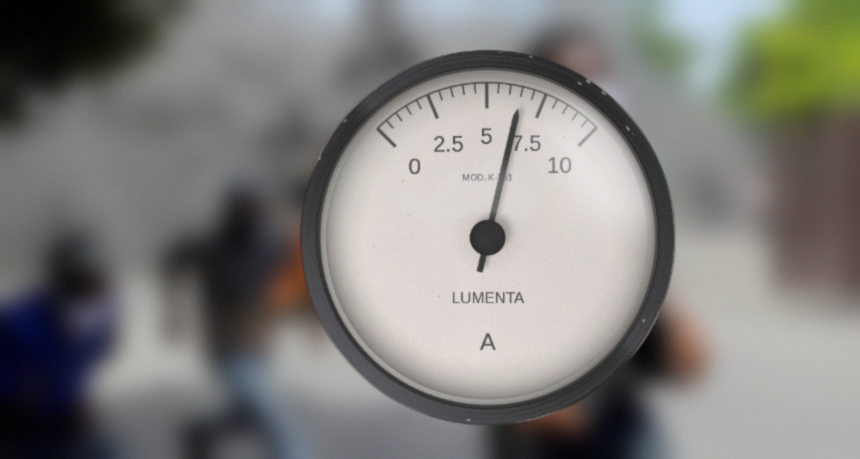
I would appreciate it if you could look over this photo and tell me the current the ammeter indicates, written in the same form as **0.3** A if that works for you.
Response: **6.5** A
